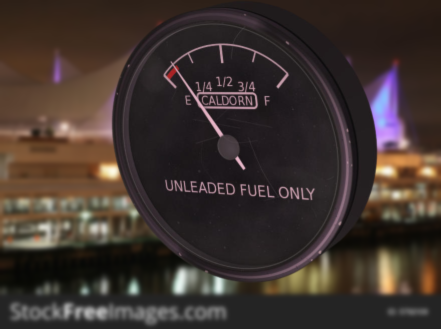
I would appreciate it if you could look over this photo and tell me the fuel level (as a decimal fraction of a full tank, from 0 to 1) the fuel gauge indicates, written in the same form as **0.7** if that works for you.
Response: **0.125**
